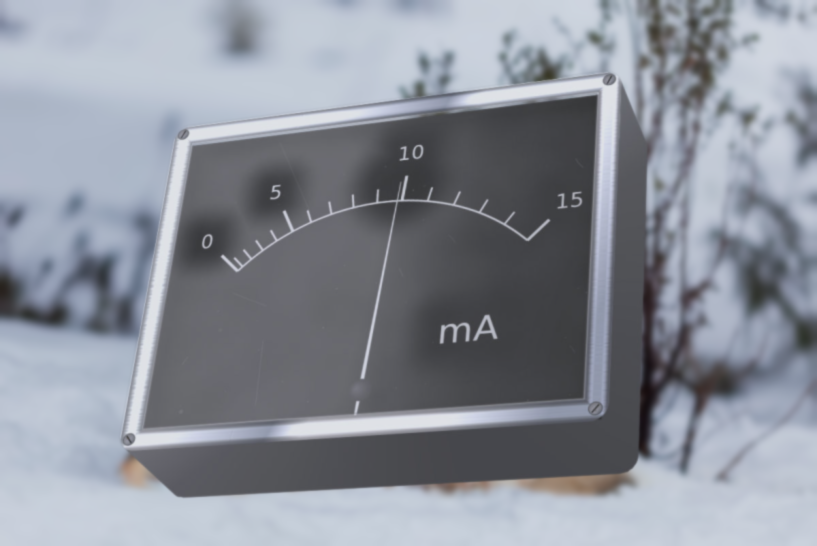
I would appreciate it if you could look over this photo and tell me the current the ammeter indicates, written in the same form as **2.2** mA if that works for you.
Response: **10** mA
